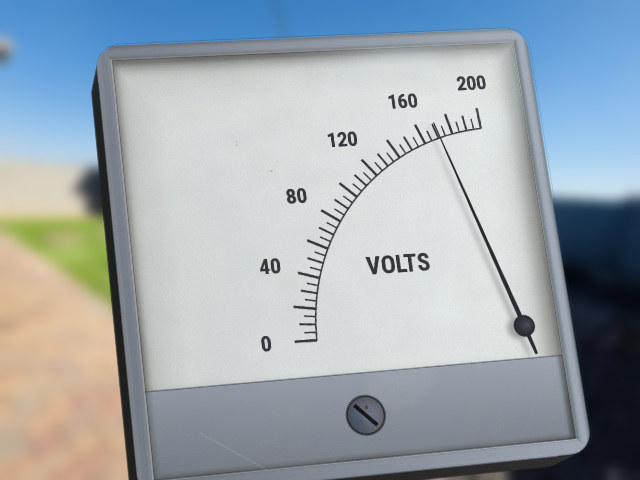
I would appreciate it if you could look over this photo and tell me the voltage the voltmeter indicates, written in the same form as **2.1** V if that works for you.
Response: **170** V
